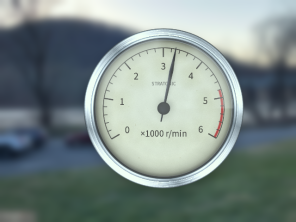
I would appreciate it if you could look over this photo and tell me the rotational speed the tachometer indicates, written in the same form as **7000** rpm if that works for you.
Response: **3300** rpm
